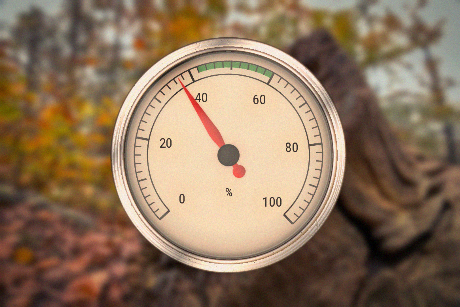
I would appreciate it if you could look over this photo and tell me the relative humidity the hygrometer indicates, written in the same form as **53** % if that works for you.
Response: **37** %
